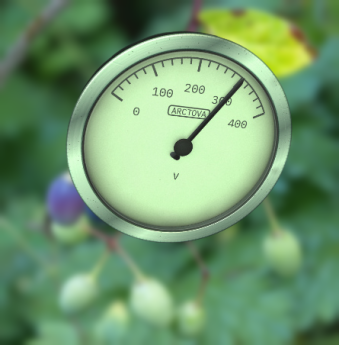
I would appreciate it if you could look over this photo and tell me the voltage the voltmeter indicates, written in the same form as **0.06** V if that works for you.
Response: **300** V
